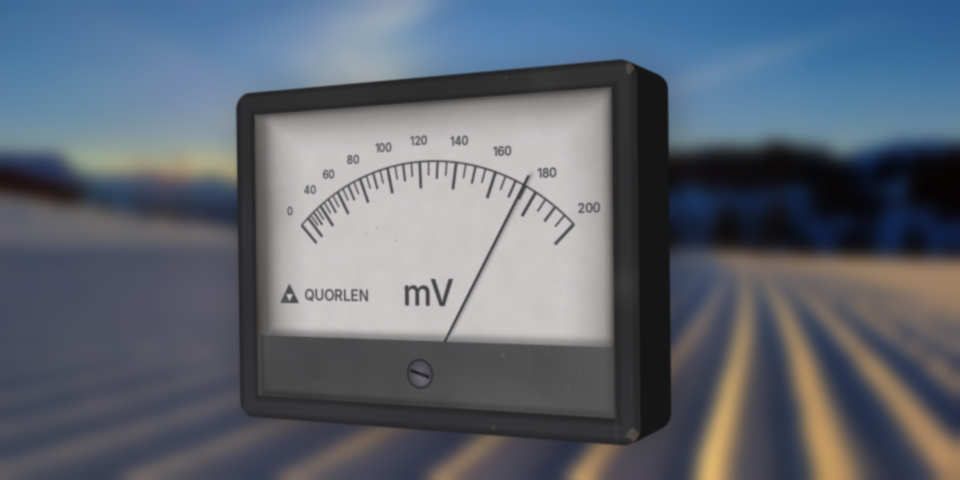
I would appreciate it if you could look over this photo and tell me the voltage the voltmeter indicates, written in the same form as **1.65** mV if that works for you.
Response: **175** mV
